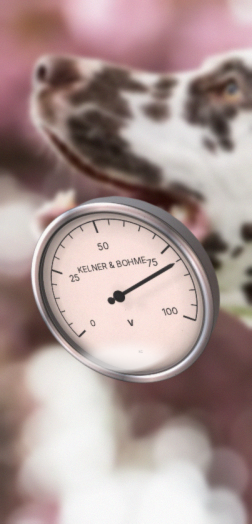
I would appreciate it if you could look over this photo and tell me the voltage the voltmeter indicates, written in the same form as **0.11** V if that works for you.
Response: **80** V
